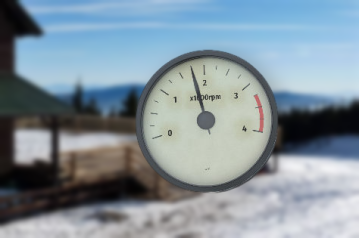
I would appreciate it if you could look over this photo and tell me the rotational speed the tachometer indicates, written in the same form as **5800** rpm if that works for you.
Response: **1750** rpm
